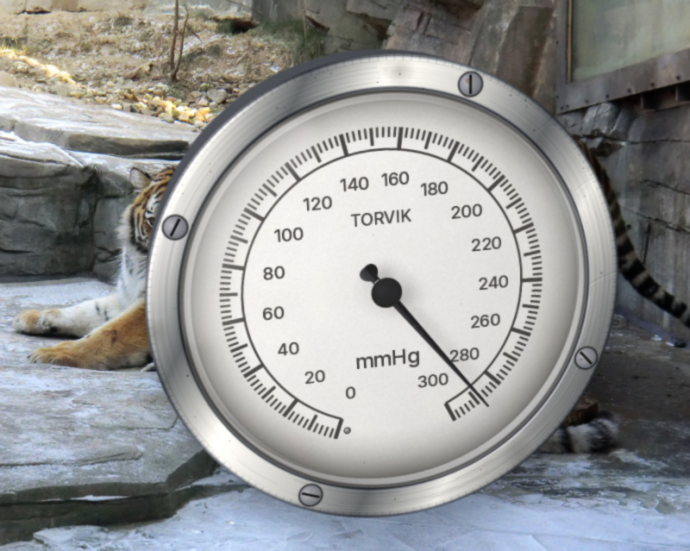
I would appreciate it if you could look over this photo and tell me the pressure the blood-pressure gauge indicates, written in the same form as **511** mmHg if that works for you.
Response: **288** mmHg
